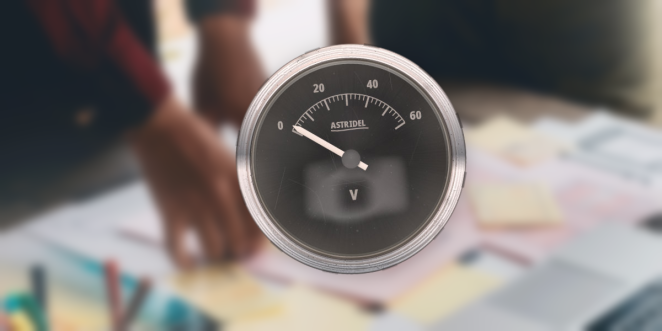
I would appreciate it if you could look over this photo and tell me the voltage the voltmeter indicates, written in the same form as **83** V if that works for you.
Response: **2** V
